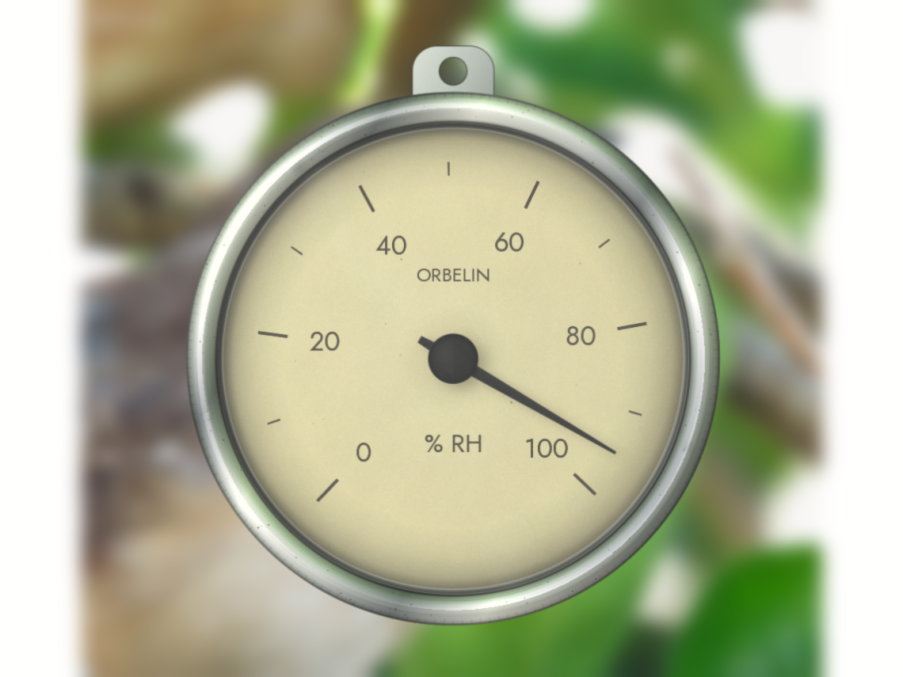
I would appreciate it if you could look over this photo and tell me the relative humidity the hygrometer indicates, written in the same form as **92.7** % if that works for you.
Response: **95** %
